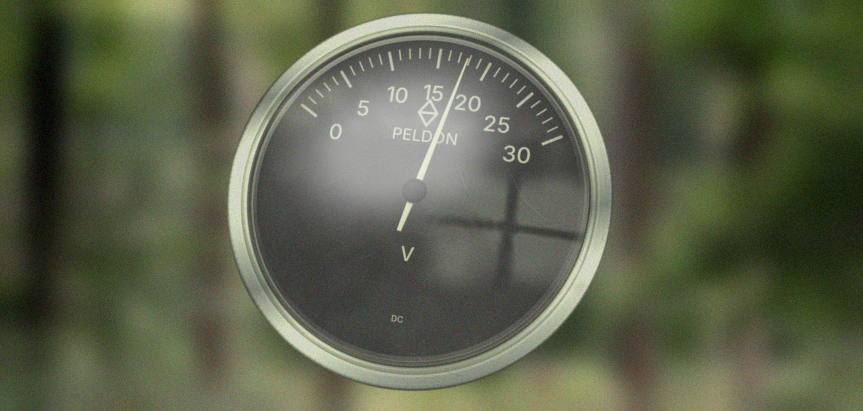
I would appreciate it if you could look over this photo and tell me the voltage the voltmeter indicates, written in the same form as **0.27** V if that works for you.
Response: **18** V
